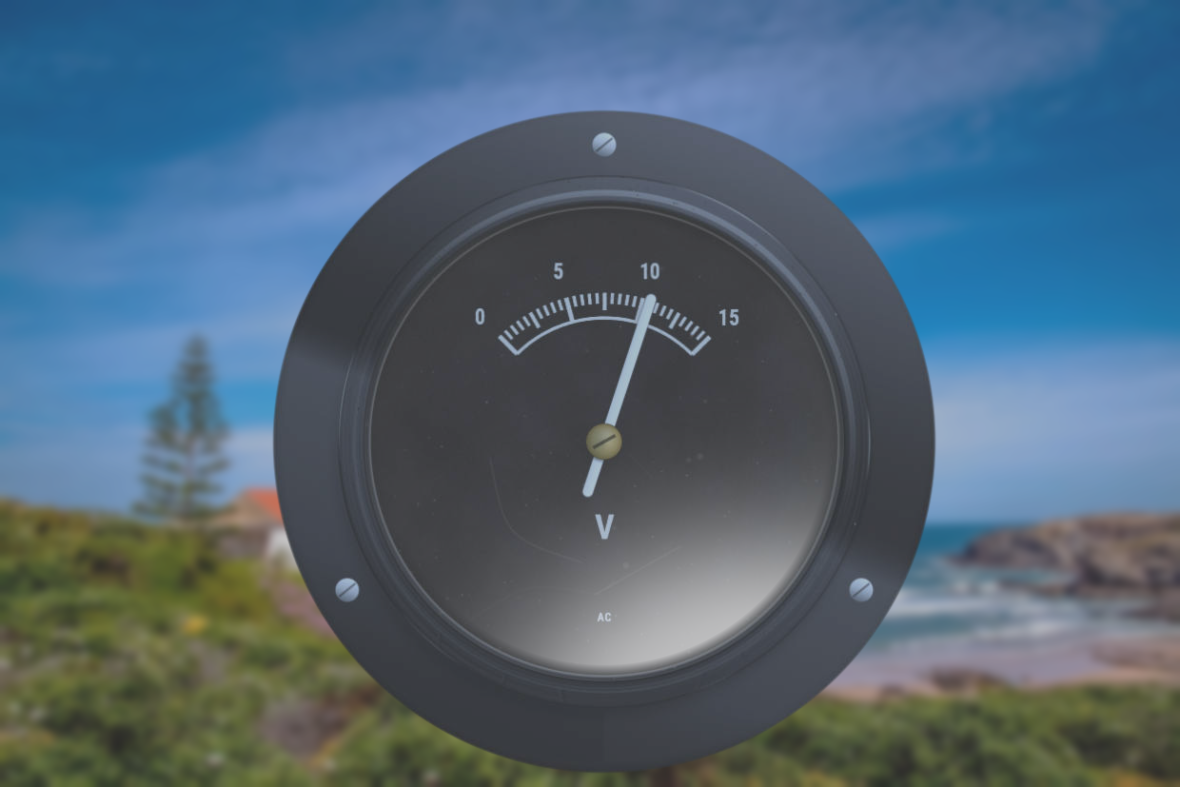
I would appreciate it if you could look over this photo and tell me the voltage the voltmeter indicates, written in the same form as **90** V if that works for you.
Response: **10.5** V
